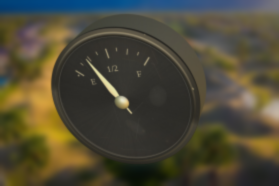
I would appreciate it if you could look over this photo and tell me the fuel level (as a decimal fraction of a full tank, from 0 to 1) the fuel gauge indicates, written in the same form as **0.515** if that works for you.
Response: **0.25**
